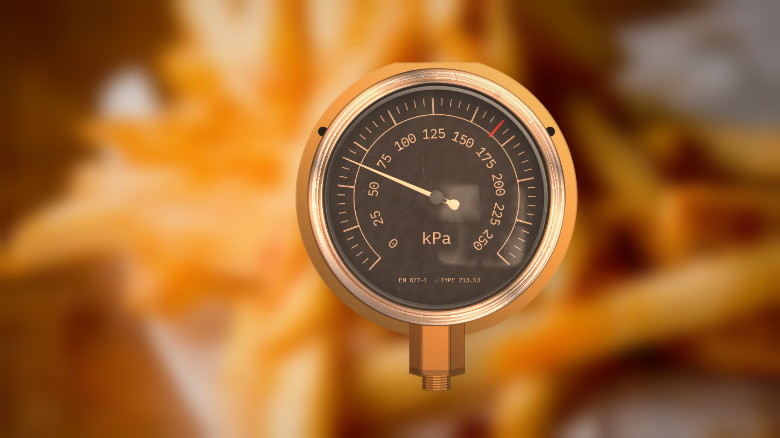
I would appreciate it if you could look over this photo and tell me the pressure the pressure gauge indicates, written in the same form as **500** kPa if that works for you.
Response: **65** kPa
